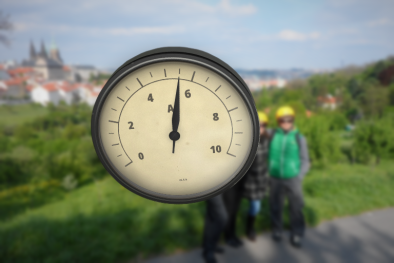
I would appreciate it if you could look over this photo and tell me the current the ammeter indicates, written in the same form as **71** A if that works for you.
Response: **5.5** A
